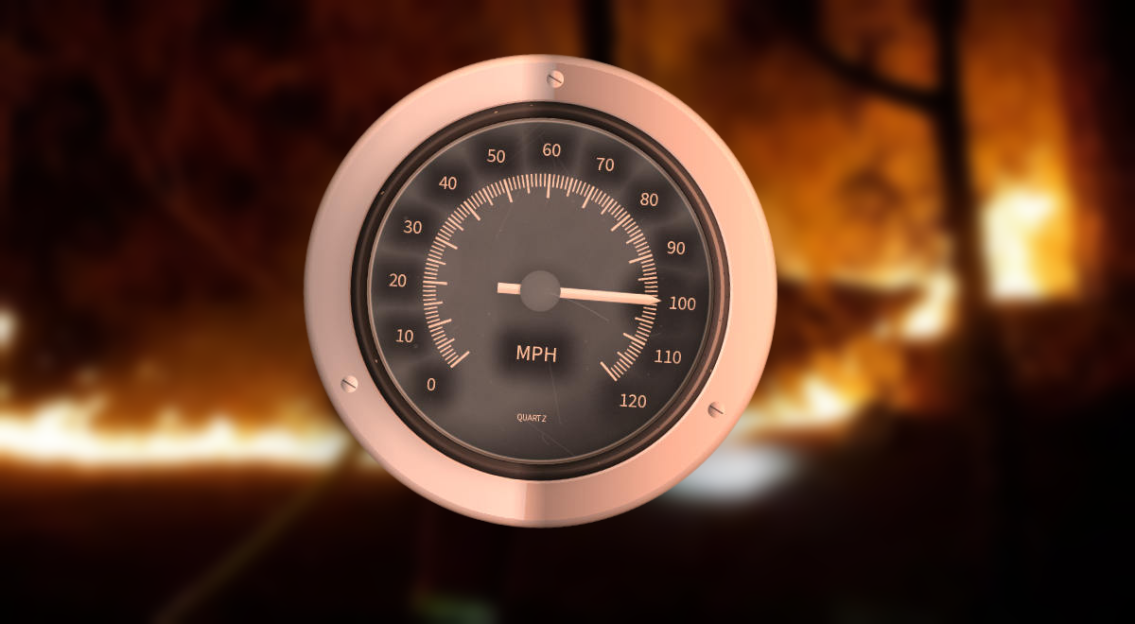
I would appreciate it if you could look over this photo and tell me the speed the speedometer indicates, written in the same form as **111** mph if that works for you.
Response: **100** mph
